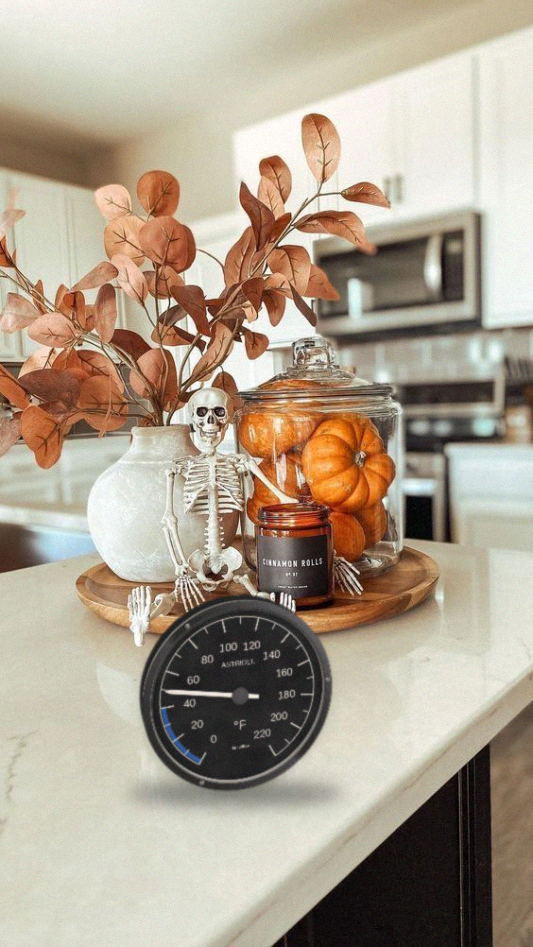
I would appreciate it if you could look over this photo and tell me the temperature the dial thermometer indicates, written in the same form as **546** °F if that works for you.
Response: **50** °F
